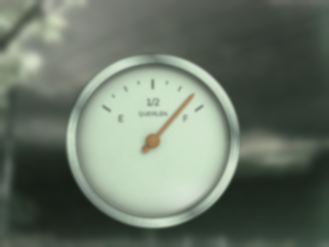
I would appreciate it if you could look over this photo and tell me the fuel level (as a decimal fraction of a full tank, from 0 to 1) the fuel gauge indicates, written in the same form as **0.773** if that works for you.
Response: **0.875**
